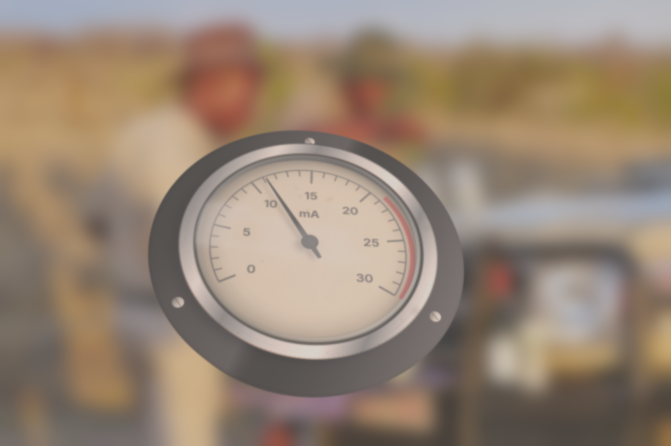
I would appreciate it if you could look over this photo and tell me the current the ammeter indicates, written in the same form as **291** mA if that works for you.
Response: **11** mA
